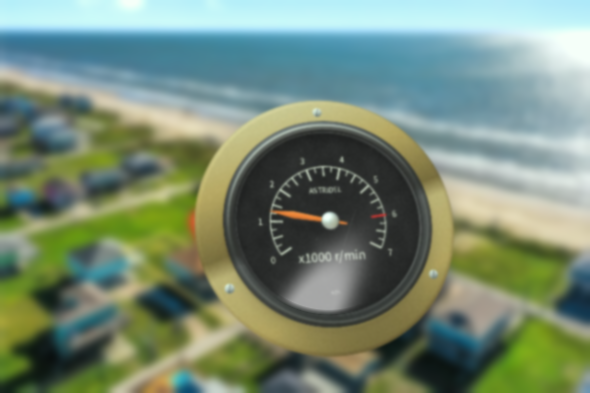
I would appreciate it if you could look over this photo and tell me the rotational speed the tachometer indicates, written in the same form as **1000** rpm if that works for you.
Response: **1250** rpm
